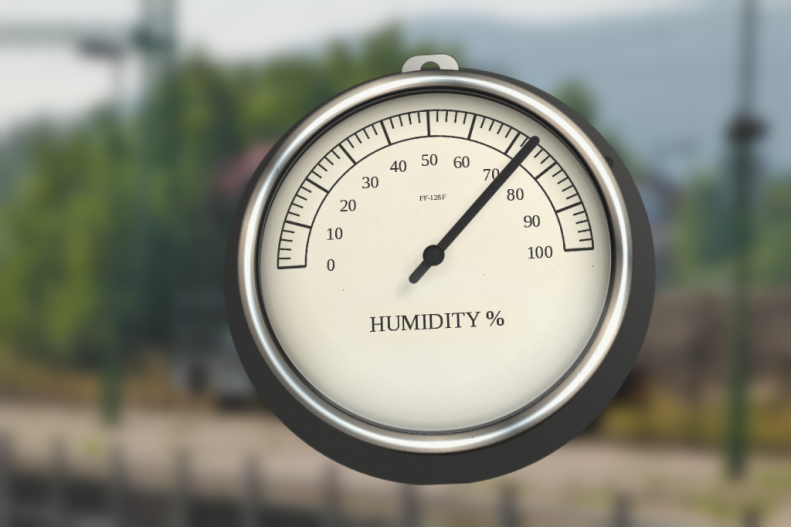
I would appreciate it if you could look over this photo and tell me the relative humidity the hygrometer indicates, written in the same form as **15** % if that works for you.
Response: **74** %
